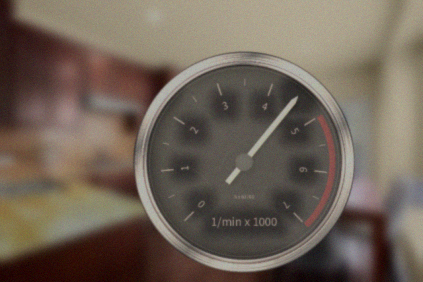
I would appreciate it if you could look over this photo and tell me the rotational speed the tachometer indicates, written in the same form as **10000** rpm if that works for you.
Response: **4500** rpm
